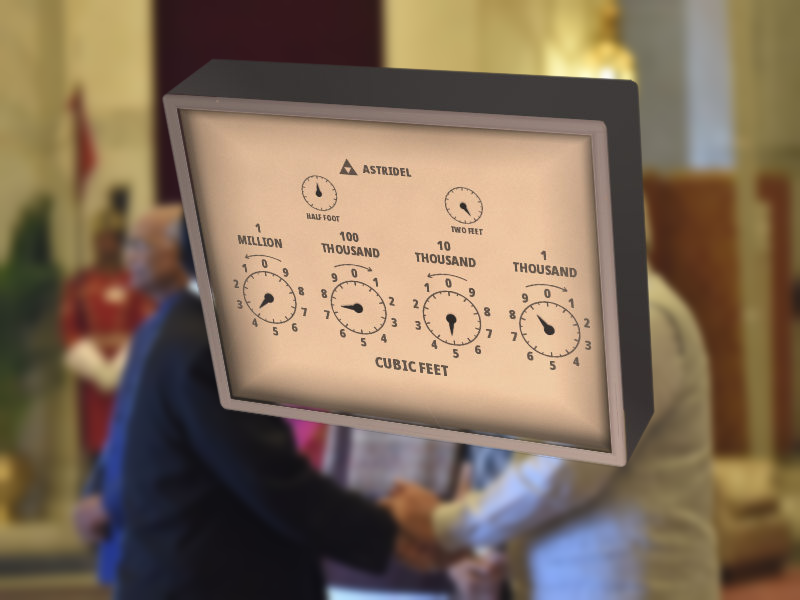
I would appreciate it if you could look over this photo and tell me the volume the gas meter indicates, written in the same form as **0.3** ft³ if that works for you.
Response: **374900** ft³
